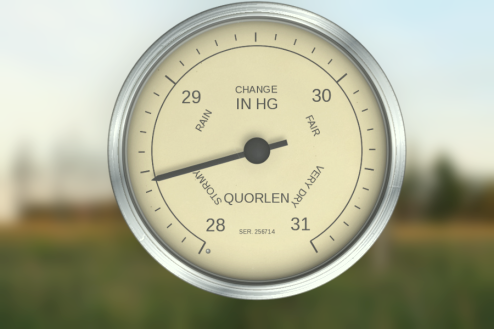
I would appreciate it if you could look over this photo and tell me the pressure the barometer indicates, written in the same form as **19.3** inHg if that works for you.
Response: **28.45** inHg
